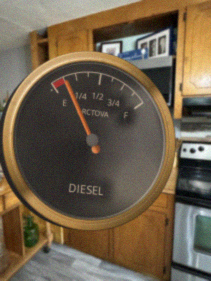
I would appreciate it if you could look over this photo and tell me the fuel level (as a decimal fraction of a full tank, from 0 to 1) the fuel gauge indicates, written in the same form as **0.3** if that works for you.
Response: **0.125**
